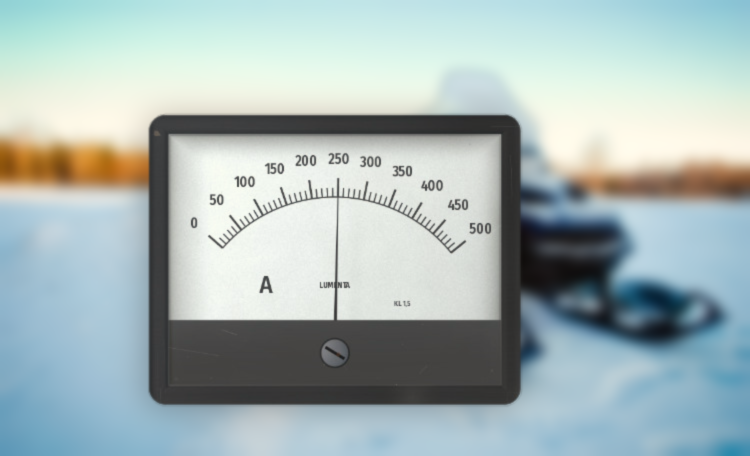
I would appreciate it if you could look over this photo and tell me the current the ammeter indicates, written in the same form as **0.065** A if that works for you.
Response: **250** A
